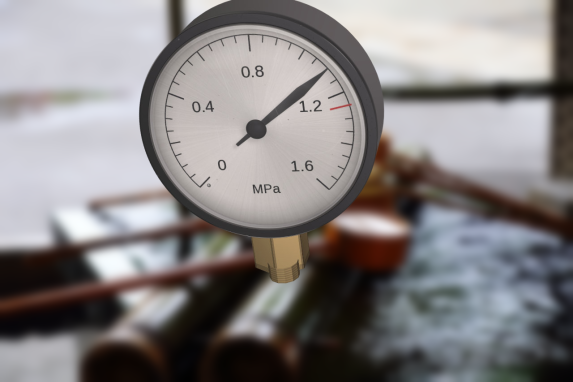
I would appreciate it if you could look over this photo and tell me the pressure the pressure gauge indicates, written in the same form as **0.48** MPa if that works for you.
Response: **1.1** MPa
